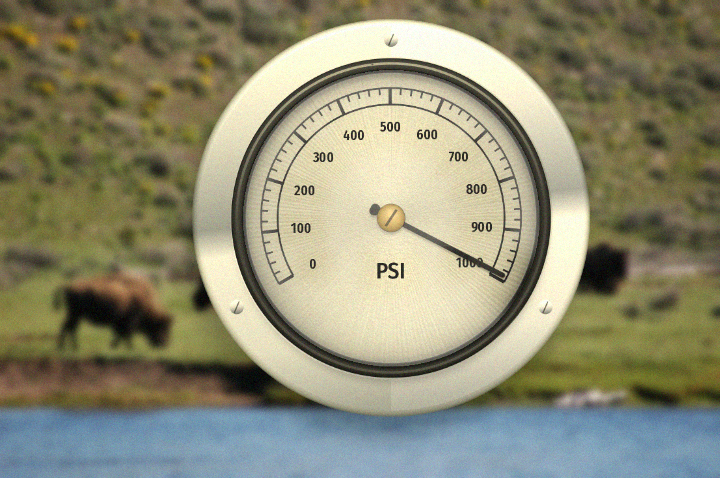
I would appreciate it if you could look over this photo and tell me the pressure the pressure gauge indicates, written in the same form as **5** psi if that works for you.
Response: **990** psi
